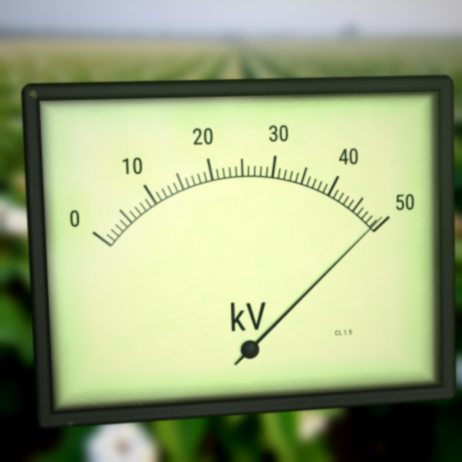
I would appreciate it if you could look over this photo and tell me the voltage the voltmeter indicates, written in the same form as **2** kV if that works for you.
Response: **49** kV
